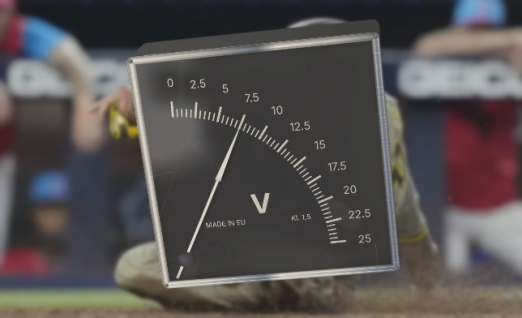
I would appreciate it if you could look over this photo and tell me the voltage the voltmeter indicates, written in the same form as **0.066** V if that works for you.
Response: **7.5** V
